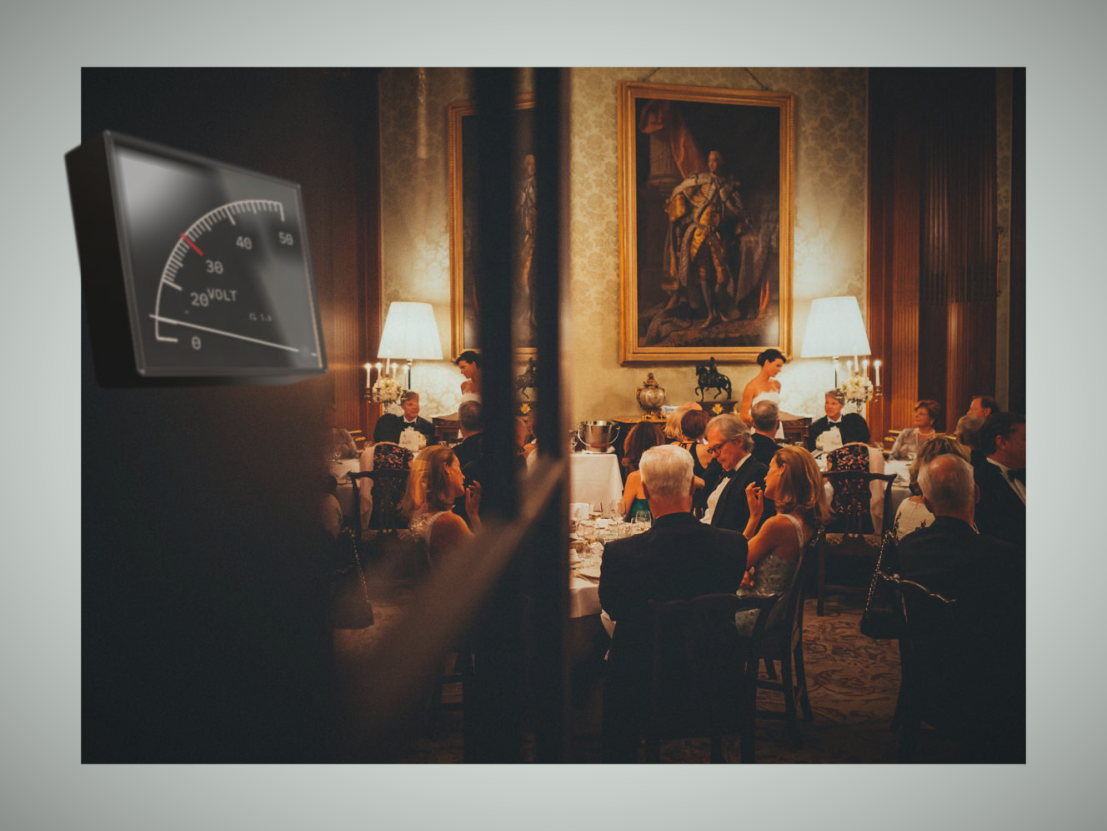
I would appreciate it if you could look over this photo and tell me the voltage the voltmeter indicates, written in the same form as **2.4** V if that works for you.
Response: **10** V
